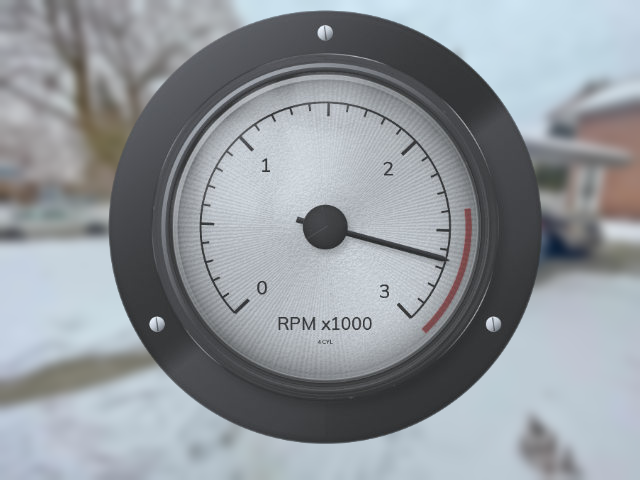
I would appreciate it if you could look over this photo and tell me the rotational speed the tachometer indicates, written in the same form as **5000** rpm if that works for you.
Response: **2650** rpm
